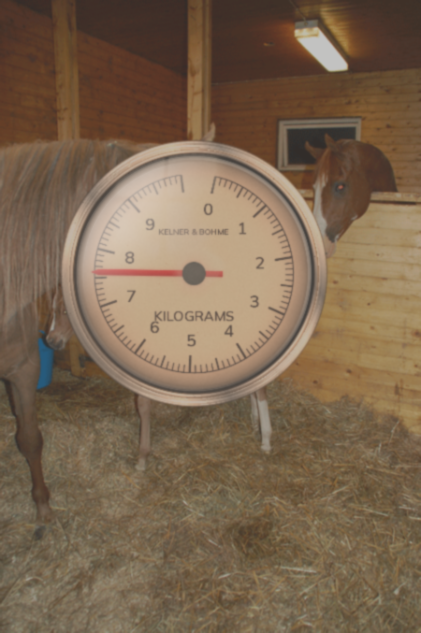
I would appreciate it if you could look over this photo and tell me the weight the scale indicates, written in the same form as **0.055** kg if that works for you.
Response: **7.6** kg
